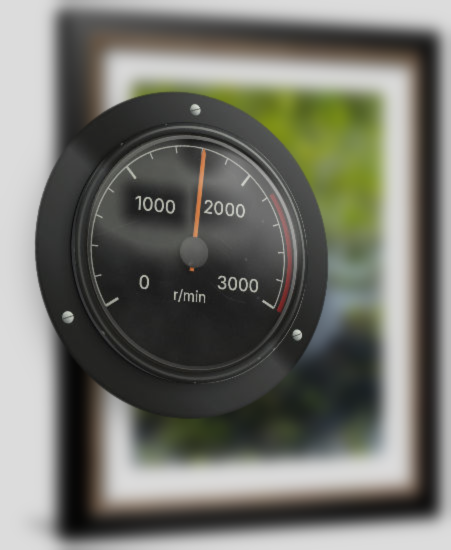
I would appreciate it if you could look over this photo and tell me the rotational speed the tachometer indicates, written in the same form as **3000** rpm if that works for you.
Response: **1600** rpm
